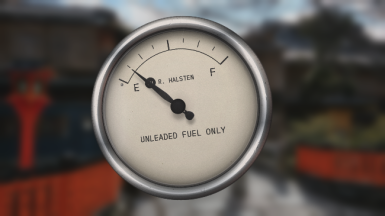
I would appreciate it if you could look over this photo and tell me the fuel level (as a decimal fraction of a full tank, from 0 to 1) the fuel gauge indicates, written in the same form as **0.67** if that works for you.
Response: **0.125**
